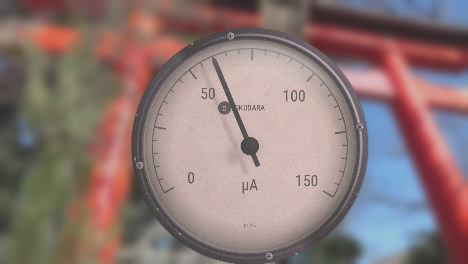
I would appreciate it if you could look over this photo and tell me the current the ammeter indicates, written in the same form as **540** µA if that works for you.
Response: **60** µA
